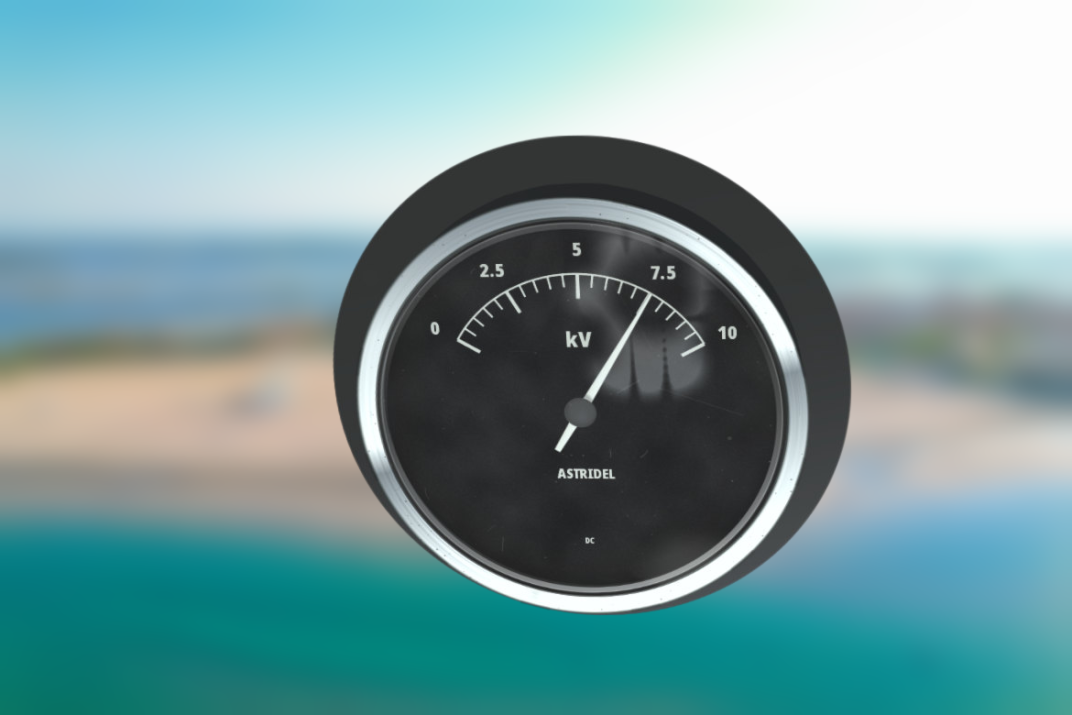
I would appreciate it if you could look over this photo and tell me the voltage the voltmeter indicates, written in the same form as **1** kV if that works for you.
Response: **7.5** kV
